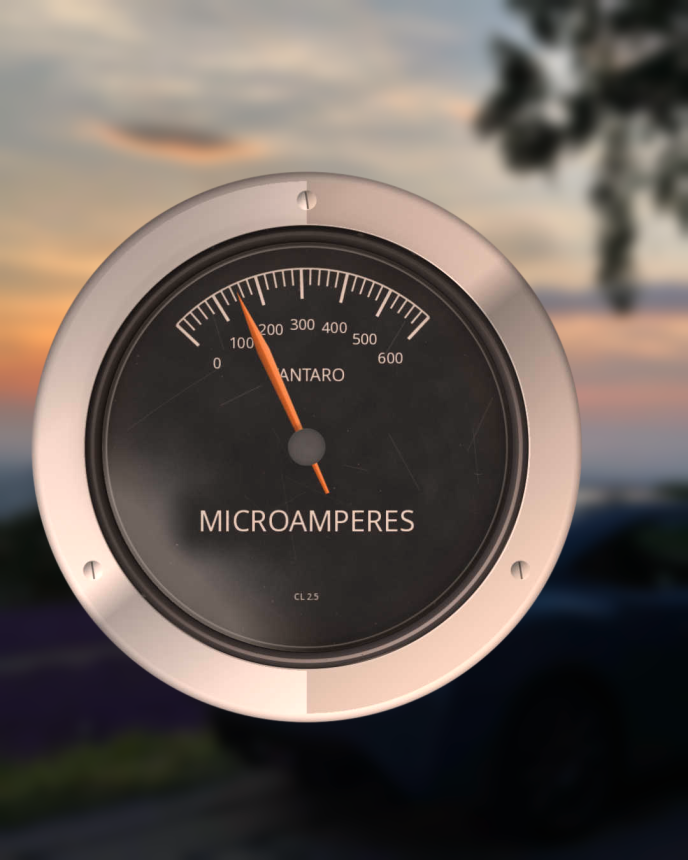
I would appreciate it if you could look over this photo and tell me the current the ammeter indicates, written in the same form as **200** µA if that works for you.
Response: **150** µA
